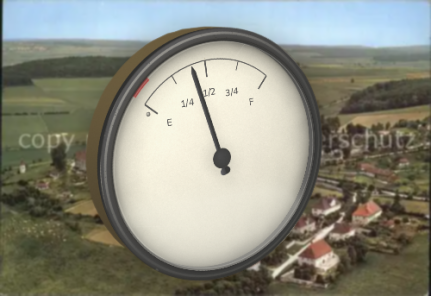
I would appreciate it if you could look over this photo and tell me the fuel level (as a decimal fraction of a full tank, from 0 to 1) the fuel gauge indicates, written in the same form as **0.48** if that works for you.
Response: **0.375**
